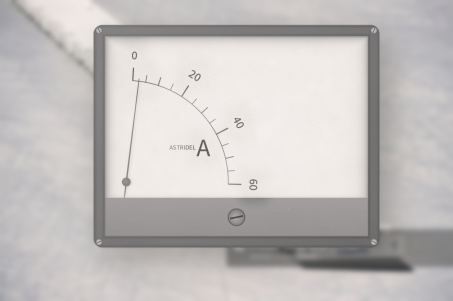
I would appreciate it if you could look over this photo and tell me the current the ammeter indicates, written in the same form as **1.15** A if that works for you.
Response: **2.5** A
